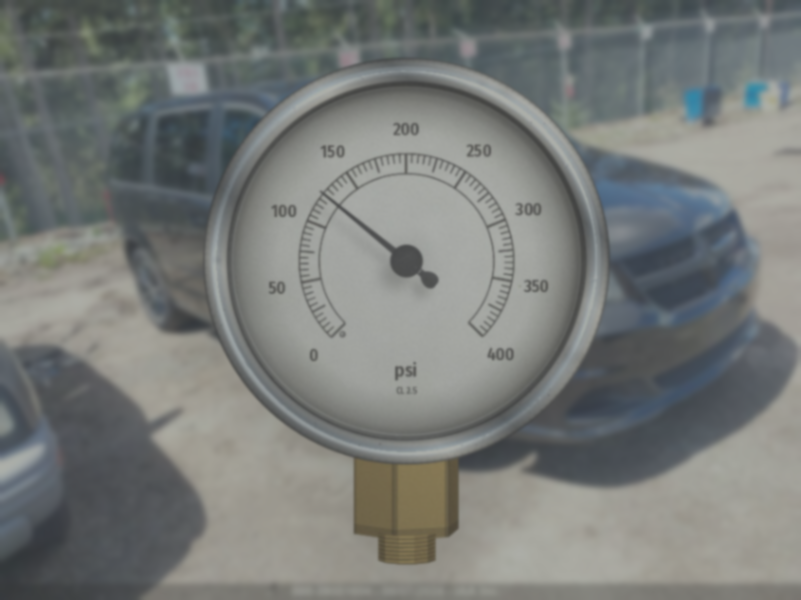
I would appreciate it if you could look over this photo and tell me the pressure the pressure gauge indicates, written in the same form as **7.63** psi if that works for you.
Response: **125** psi
